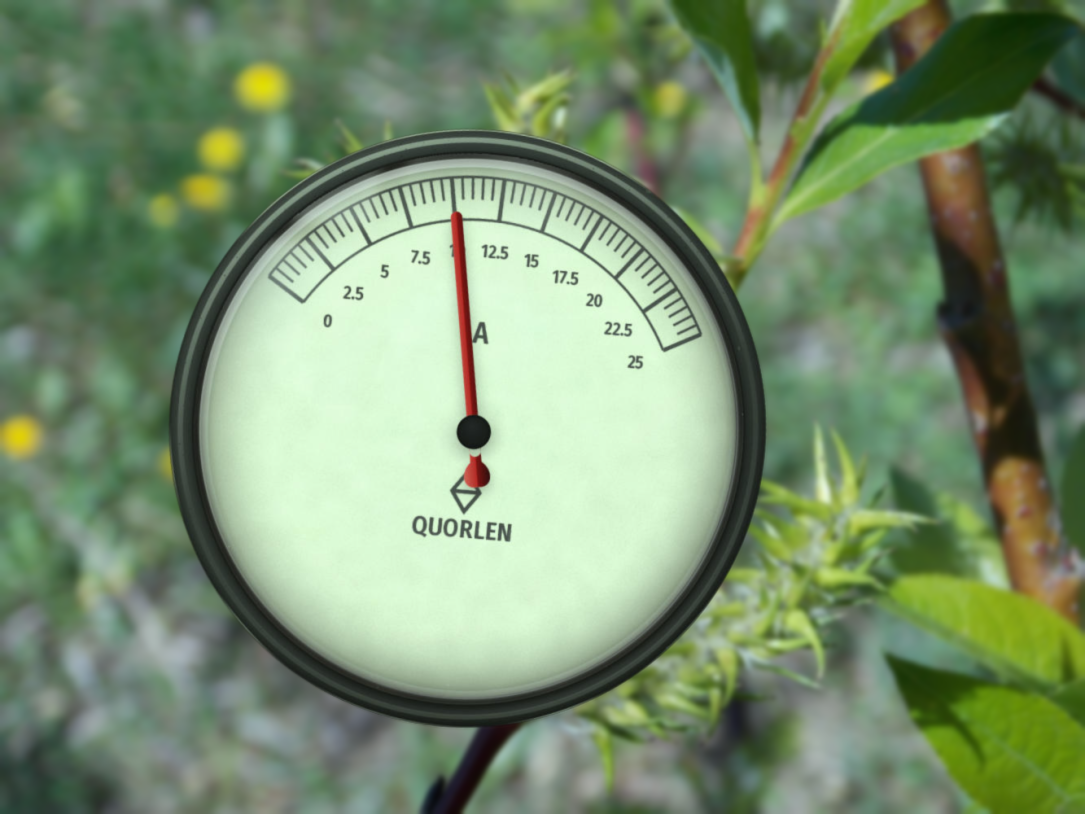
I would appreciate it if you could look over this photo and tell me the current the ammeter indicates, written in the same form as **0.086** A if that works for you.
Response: **10** A
